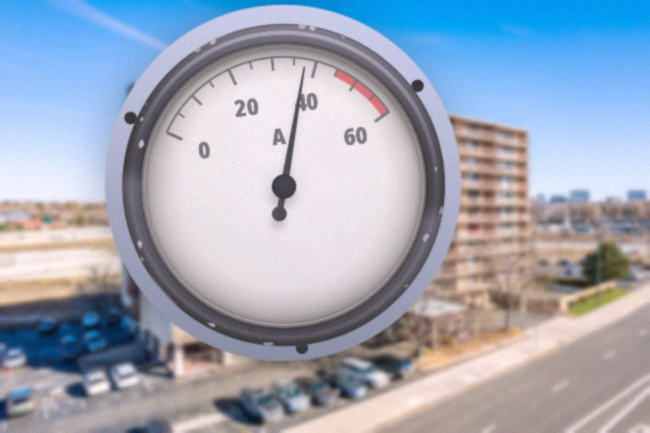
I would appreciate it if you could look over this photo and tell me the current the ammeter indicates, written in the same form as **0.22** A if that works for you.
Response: **37.5** A
